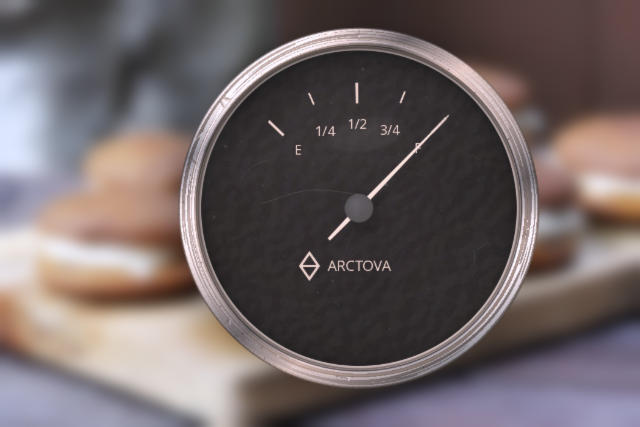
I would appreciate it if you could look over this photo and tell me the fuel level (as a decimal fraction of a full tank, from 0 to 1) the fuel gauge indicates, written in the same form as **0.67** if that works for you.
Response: **1**
